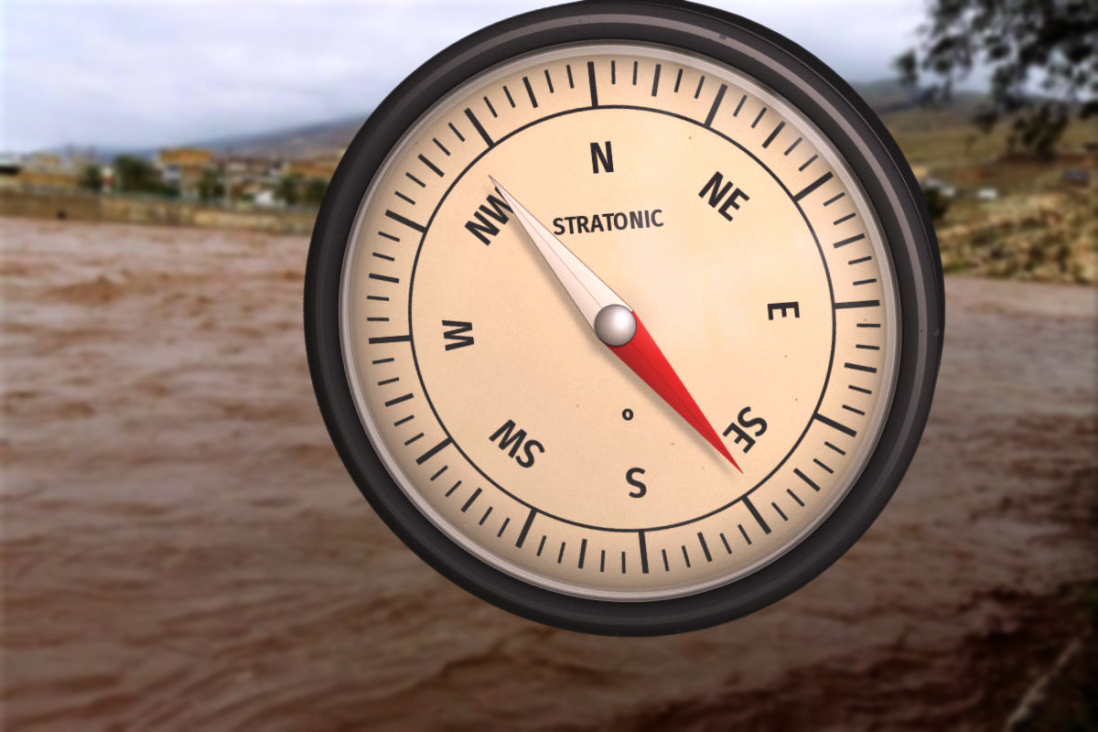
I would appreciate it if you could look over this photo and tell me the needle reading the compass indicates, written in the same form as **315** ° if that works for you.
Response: **145** °
